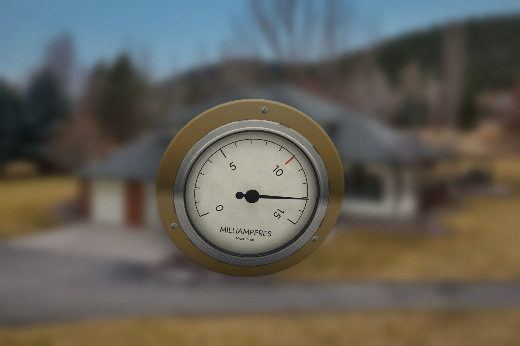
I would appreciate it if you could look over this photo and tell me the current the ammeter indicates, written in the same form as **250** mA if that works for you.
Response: **13** mA
